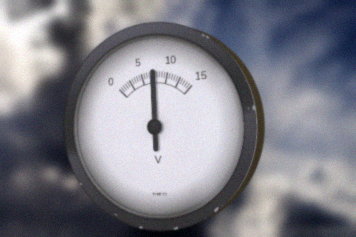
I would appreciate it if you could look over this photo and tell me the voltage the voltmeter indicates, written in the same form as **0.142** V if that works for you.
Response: **7.5** V
